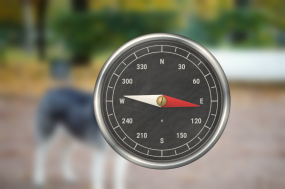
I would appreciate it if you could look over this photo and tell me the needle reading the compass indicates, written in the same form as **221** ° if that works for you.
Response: **97.5** °
